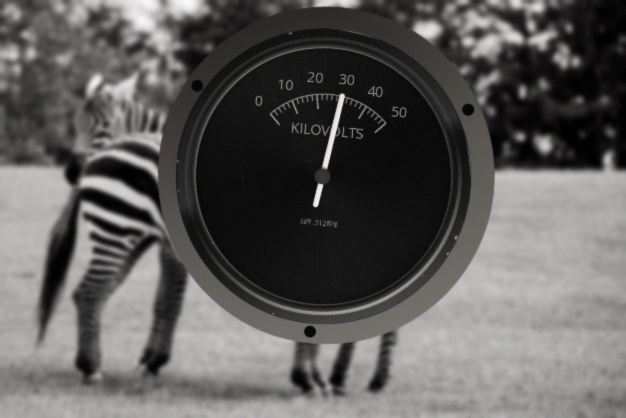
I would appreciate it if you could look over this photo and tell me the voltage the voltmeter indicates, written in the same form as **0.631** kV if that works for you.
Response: **30** kV
